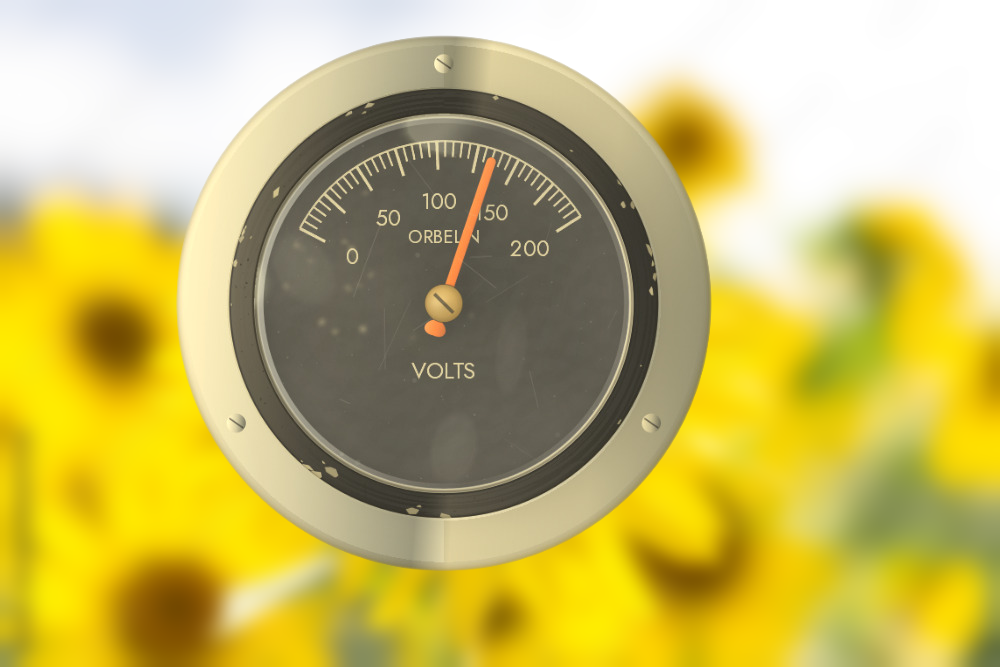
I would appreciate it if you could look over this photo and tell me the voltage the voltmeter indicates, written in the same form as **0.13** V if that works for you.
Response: **135** V
